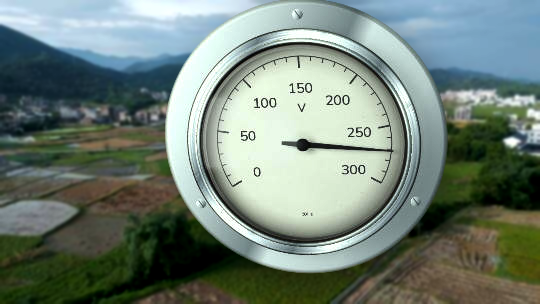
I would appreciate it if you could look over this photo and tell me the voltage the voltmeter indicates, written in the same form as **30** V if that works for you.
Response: **270** V
